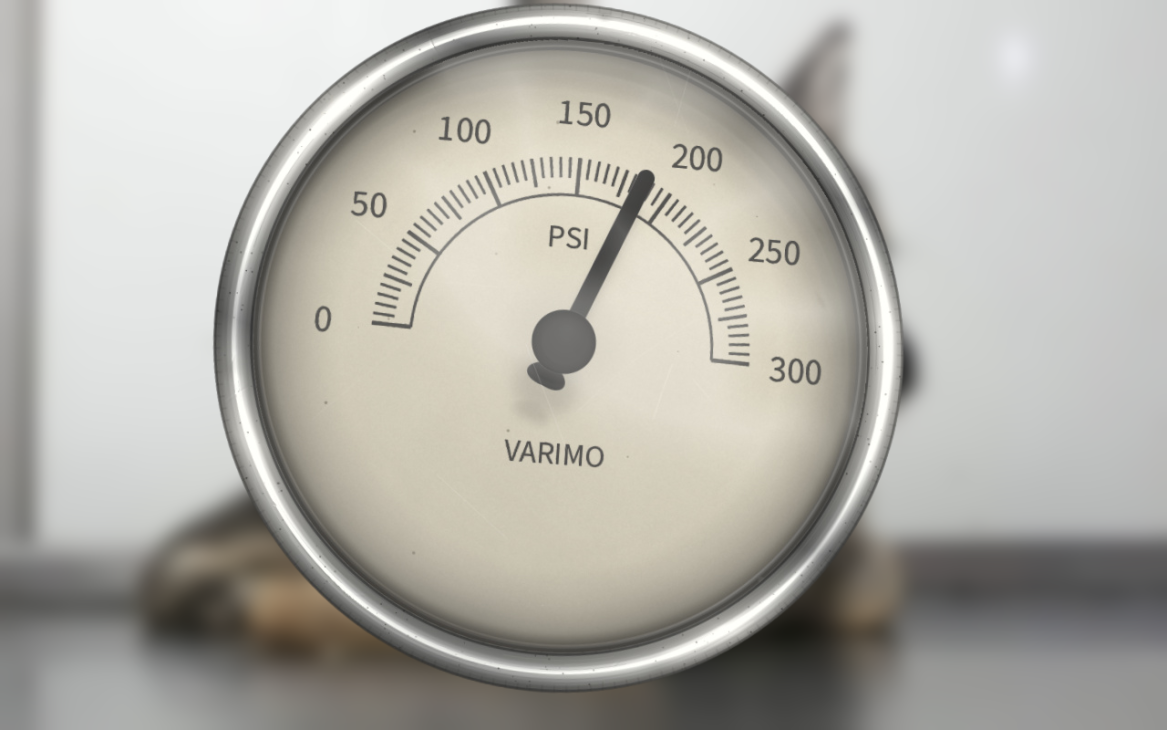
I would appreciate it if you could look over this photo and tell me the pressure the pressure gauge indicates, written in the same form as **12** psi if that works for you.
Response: **185** psi
